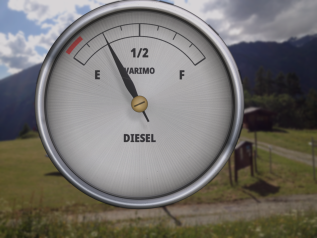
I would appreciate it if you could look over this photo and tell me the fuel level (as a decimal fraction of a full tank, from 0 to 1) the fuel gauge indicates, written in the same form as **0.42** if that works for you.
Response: **0.25**
